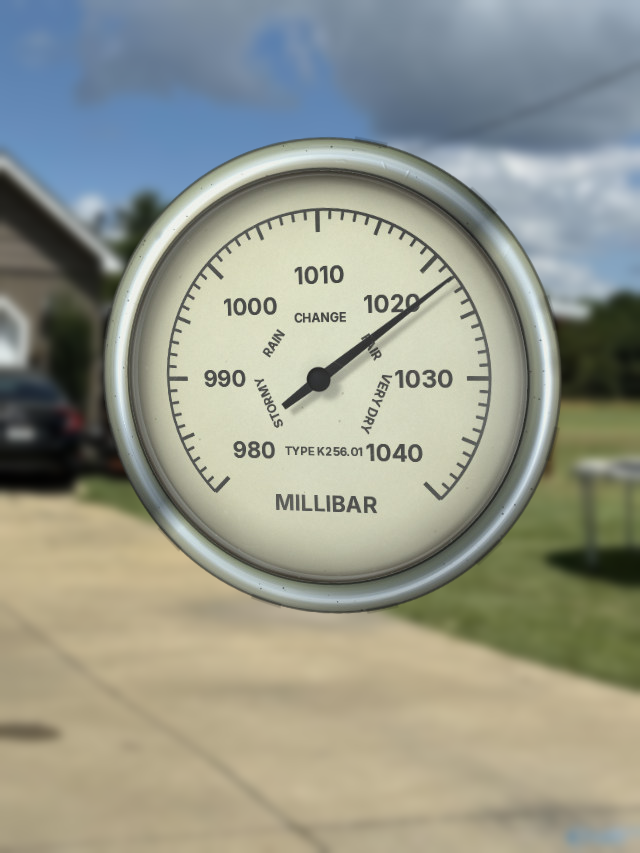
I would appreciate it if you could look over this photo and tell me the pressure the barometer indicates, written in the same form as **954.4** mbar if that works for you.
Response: **1022** mbar
